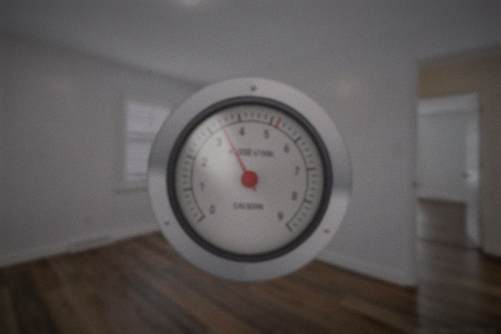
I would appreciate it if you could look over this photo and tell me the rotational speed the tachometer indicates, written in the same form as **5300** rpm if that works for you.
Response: **3400** rpm
